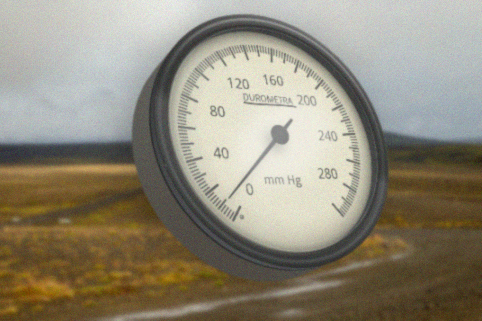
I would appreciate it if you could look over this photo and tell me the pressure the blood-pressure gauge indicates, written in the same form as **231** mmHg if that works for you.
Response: **10** mmHg
